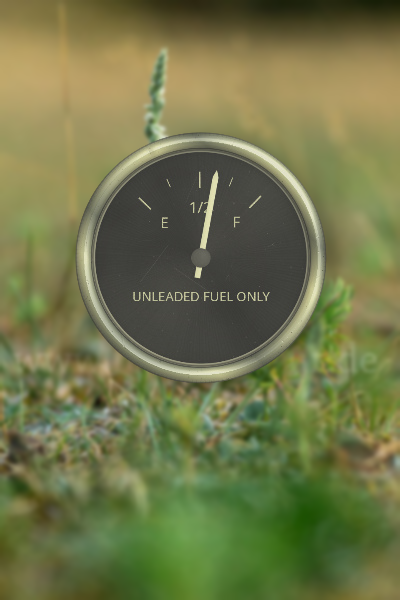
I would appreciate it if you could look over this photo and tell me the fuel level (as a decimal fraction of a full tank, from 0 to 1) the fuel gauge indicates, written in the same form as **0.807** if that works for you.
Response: **0.625**
